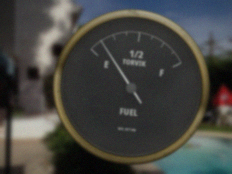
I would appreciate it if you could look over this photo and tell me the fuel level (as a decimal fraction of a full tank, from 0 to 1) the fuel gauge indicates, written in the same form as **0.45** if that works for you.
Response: **0.125**
